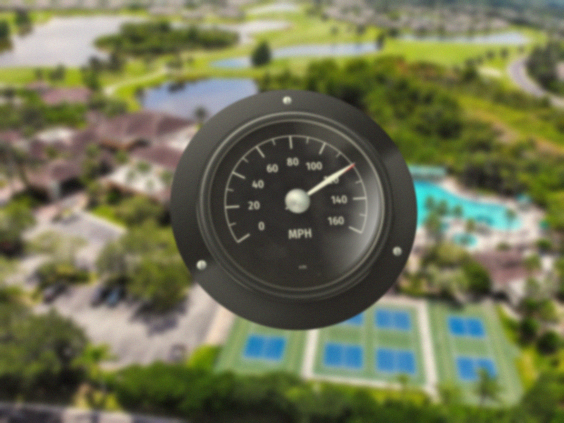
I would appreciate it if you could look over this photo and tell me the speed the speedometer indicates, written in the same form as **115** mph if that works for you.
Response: **120** mph
